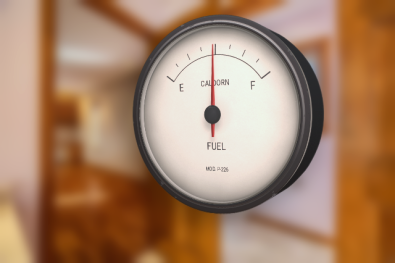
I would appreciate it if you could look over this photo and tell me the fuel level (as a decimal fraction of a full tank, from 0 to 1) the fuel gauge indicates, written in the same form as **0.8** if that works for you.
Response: **0.5**
